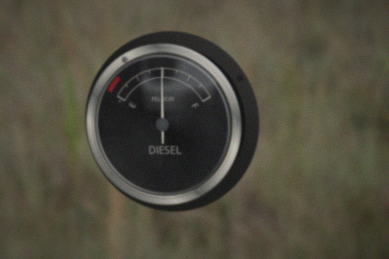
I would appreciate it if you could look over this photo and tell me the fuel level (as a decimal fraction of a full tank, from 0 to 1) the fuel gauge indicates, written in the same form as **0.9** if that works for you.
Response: **0.5**
